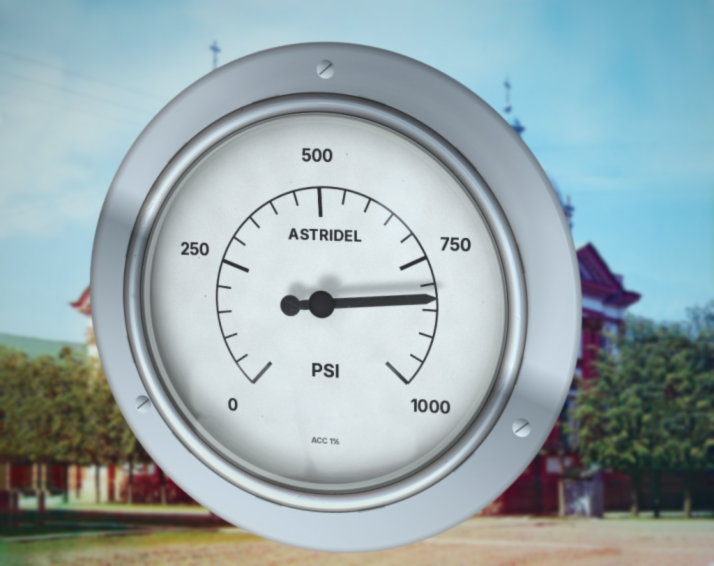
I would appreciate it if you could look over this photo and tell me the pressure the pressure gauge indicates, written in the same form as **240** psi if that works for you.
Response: **825** psi
